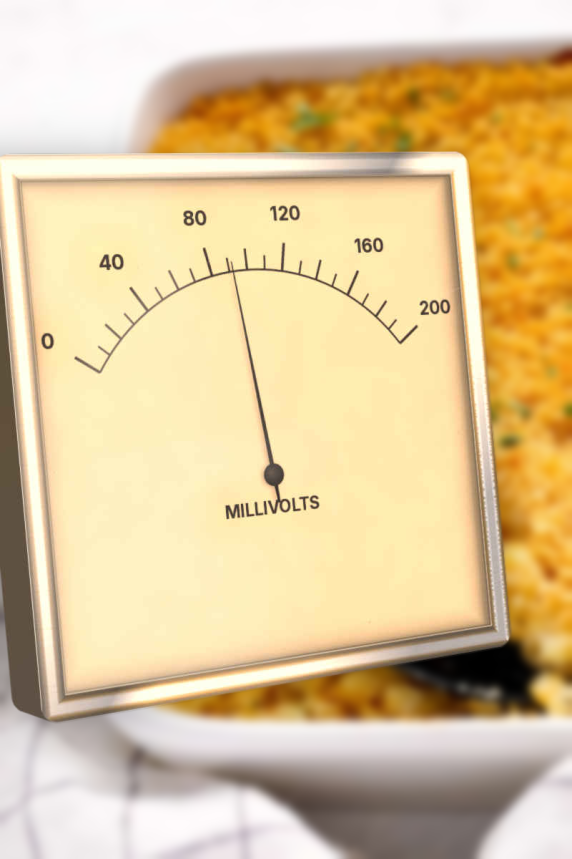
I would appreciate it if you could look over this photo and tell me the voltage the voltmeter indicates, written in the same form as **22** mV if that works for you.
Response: **90** mV
